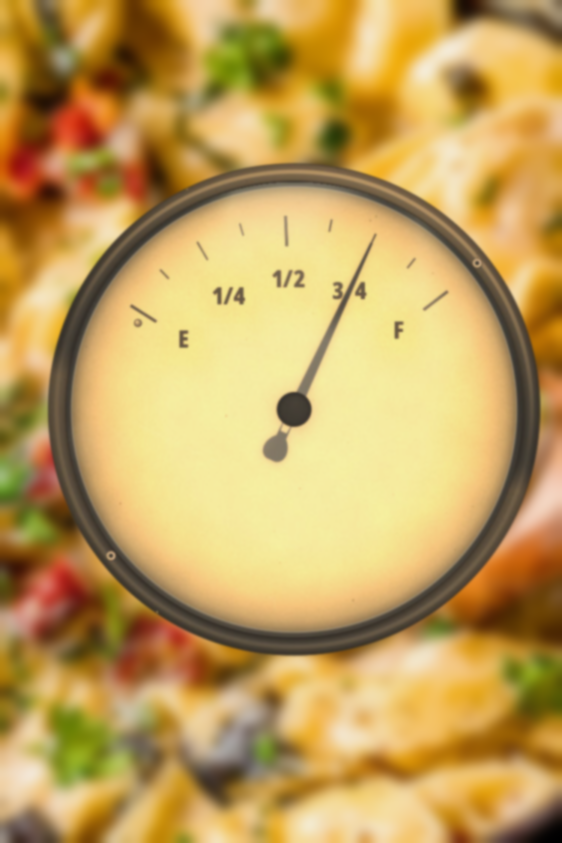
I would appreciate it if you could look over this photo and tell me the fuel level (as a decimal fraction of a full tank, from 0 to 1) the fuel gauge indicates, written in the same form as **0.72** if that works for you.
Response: **0.75**
